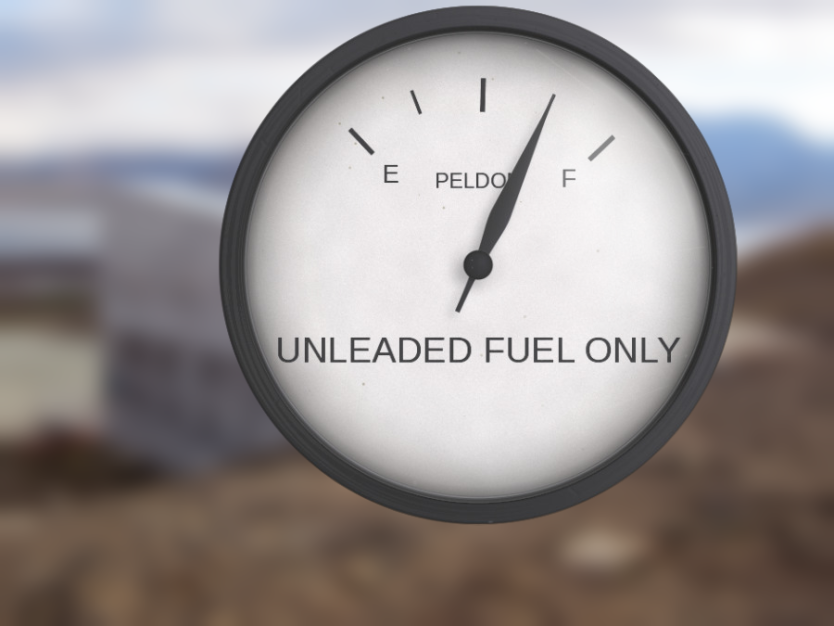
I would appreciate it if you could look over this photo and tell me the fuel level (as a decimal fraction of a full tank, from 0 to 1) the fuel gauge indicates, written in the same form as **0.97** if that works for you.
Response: **0.75**
